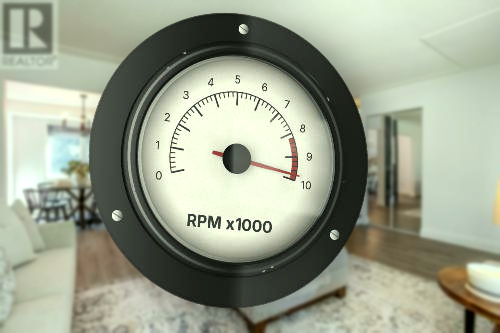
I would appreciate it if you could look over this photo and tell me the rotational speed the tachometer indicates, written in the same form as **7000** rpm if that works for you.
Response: **9800** rpm
